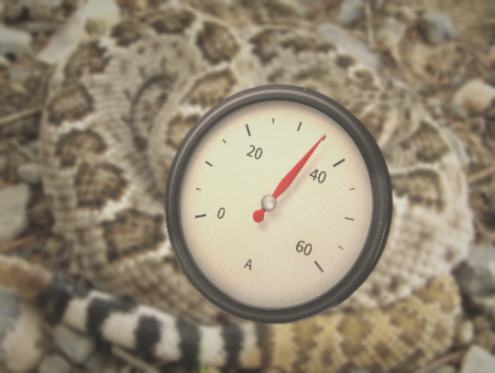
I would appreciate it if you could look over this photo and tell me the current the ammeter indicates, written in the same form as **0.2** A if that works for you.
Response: **35** A
